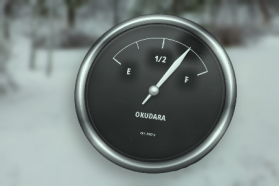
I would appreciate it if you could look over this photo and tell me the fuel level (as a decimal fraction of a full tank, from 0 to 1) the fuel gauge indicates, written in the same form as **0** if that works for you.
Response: **0.75**
